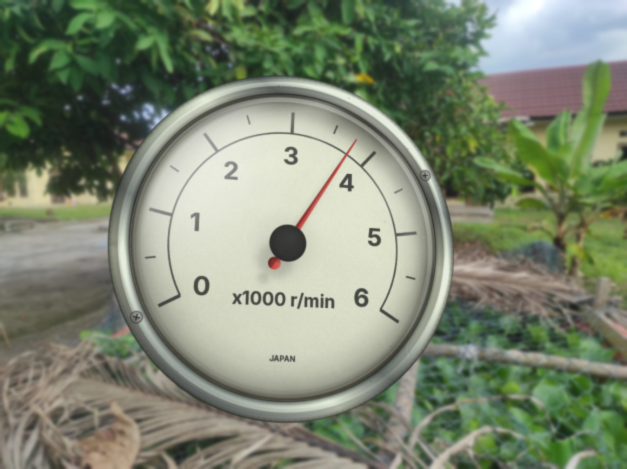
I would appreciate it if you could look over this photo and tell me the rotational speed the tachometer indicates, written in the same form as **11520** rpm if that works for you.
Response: **3750** rpm
